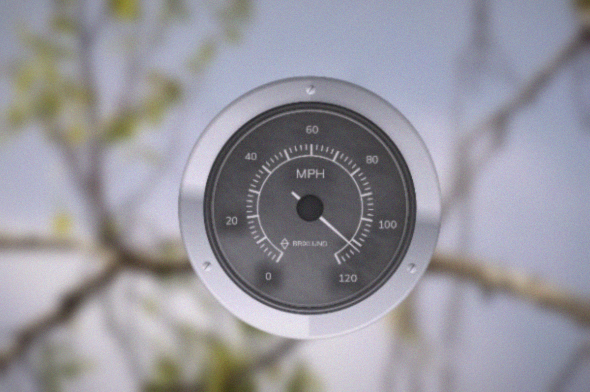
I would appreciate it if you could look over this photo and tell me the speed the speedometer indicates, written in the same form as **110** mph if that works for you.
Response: **112** mph
